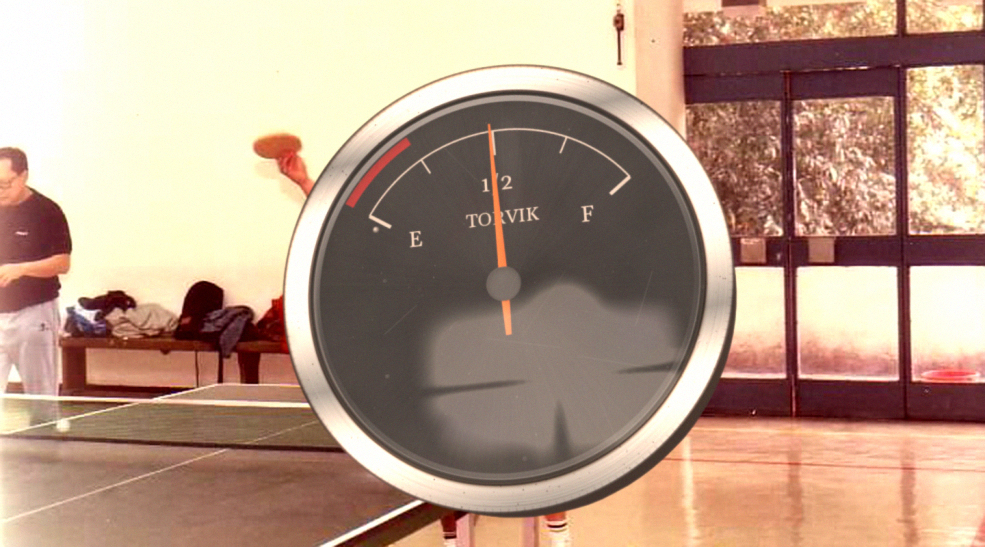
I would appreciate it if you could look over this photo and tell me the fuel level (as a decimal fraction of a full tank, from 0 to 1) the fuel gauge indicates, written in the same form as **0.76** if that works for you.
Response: **0.5**
